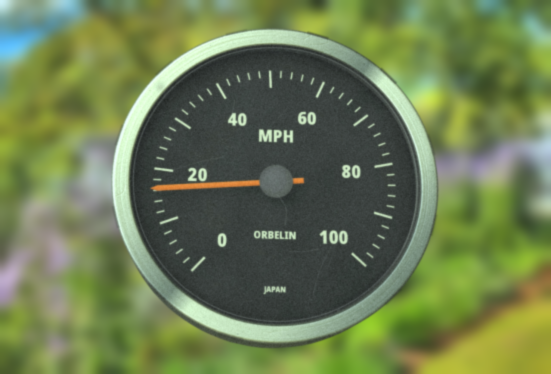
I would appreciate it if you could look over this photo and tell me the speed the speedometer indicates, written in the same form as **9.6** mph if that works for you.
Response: **16** mph
